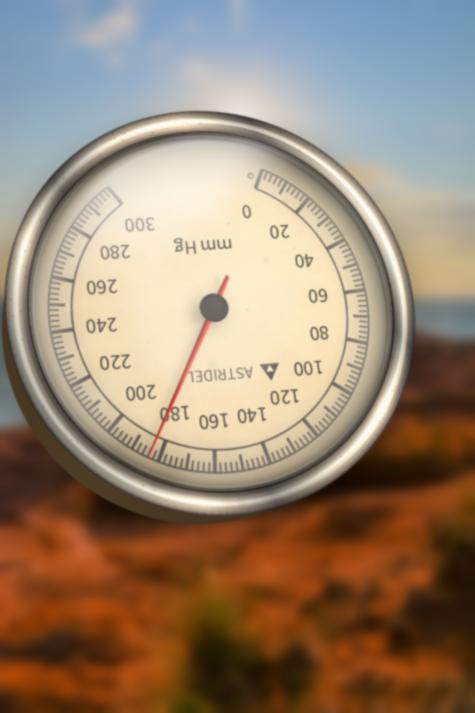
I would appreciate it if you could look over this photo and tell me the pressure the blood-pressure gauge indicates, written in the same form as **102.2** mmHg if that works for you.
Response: **184** mmHg
